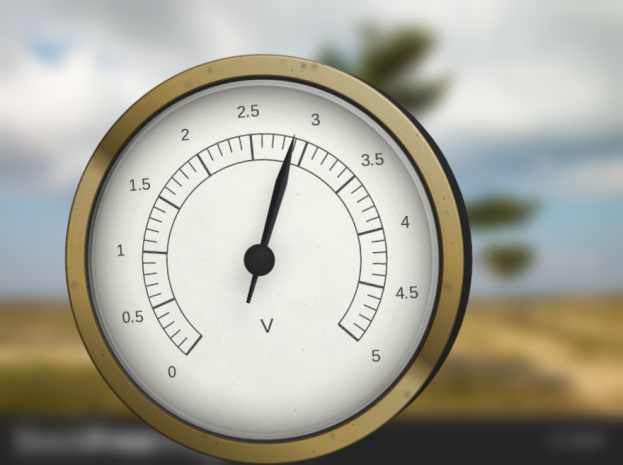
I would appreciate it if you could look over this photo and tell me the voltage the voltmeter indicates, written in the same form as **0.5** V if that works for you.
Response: **2.9** V
